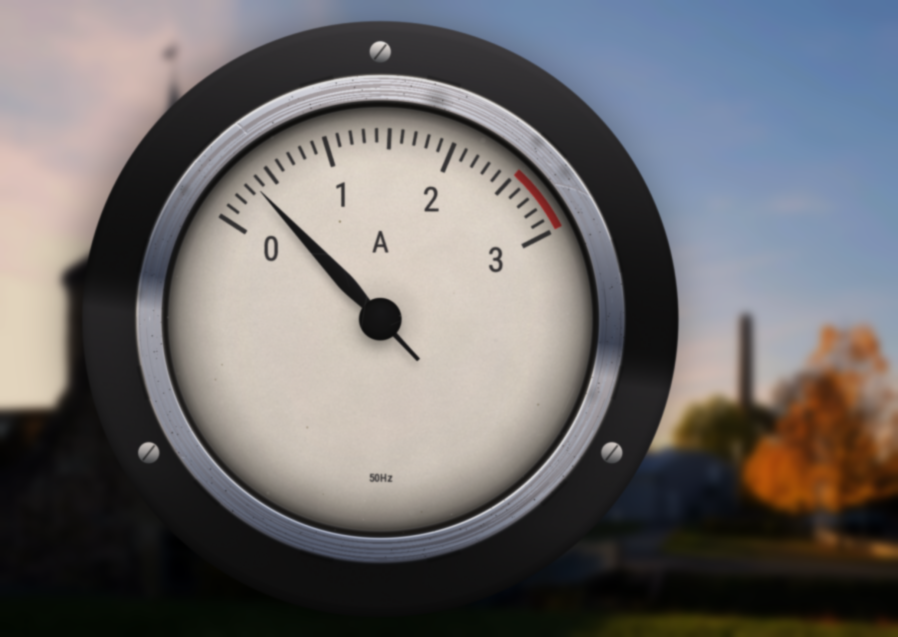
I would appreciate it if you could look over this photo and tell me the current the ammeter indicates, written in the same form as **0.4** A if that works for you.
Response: **0.35** A
